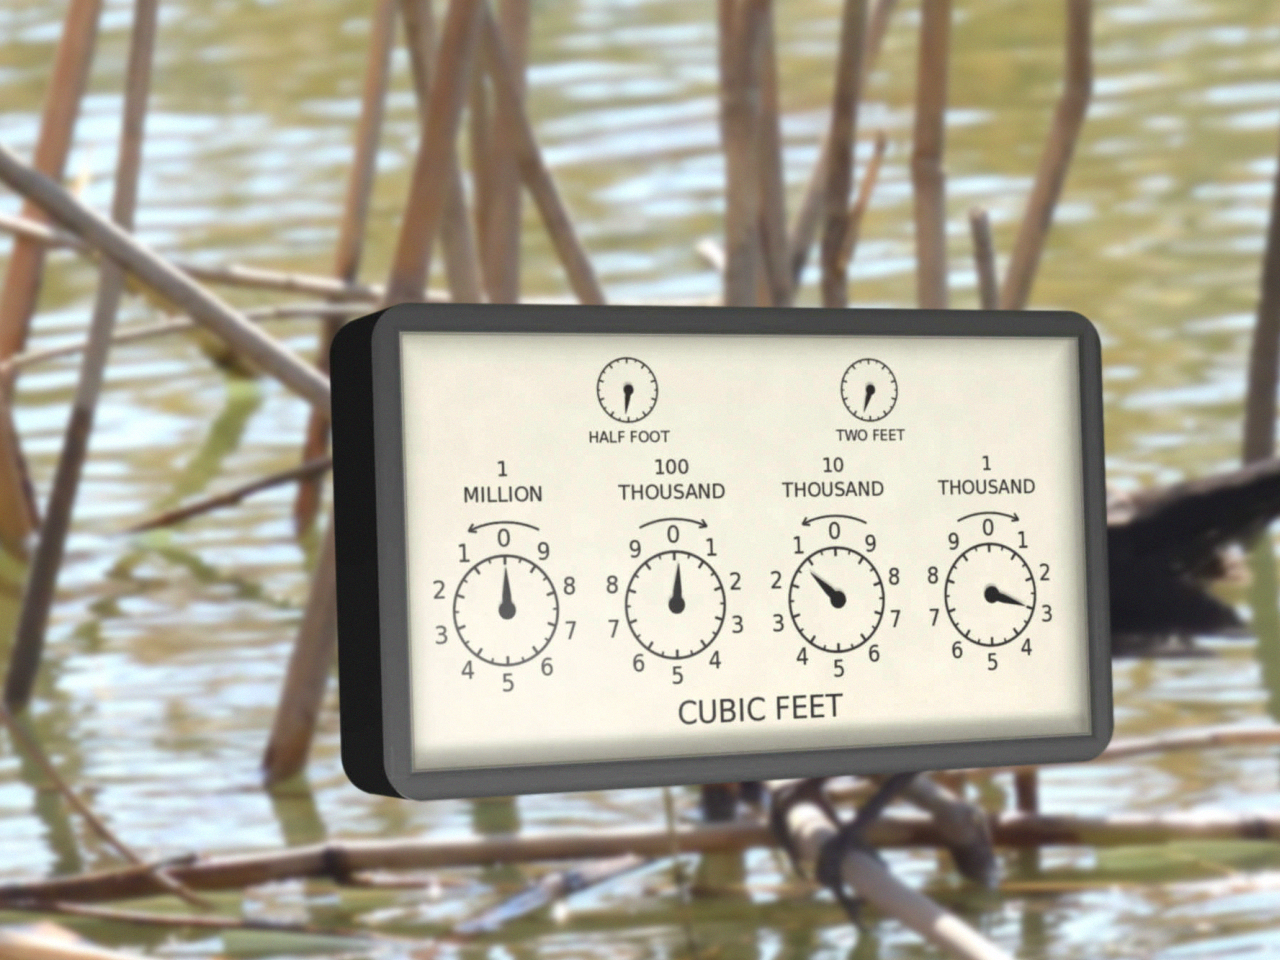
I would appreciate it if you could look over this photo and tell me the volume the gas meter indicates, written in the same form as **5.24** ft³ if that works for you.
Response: **1300** ft³
